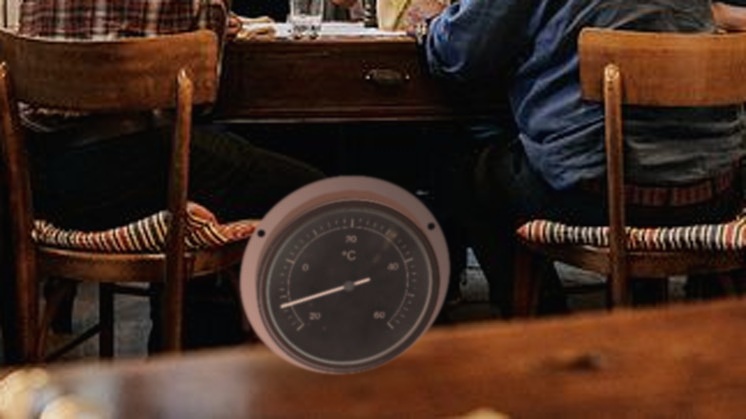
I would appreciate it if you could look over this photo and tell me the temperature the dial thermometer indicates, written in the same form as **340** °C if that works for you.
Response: **-12** °C
